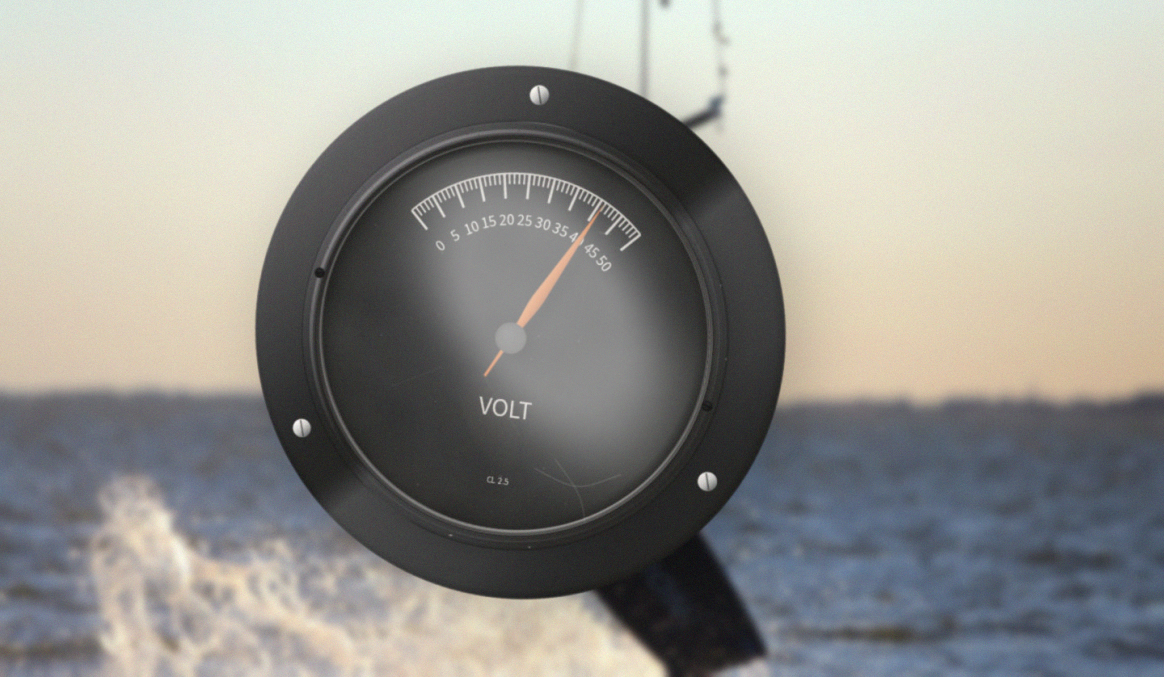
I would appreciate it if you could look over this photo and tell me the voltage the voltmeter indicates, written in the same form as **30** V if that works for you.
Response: **41** V
